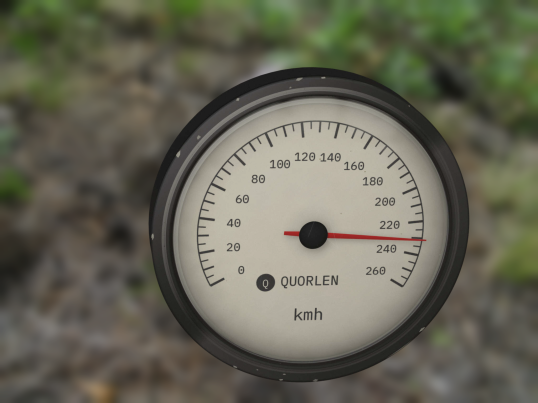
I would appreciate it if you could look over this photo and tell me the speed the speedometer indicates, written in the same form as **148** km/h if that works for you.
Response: **230** km/h
